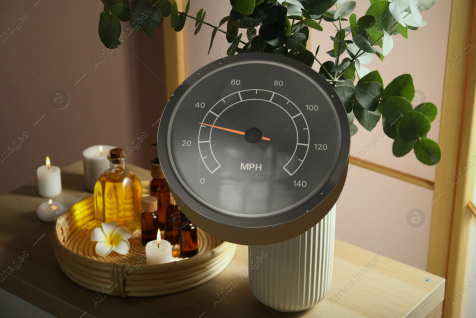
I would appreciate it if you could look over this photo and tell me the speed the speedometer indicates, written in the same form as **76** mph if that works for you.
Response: **30** mph
